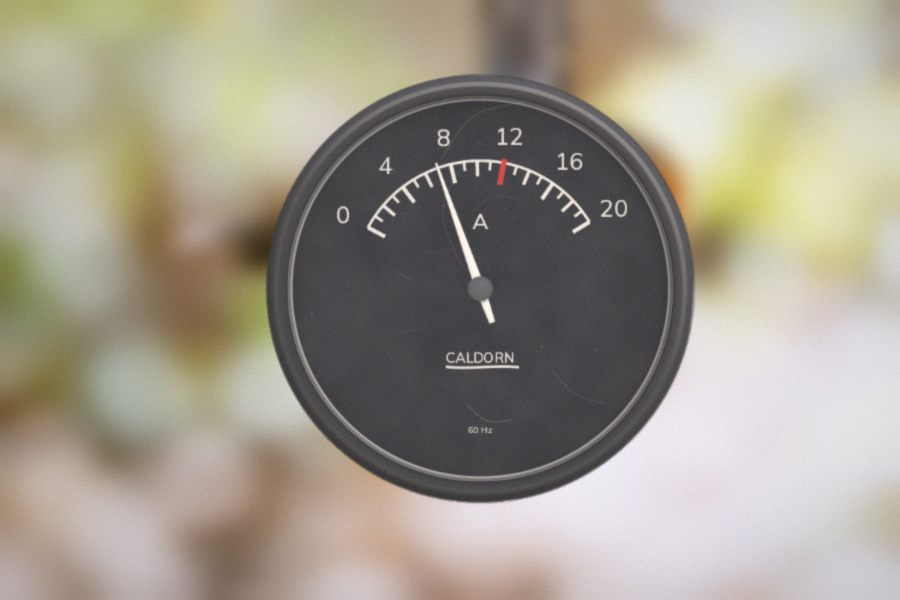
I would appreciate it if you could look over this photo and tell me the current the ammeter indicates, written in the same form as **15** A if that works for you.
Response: **7** A
